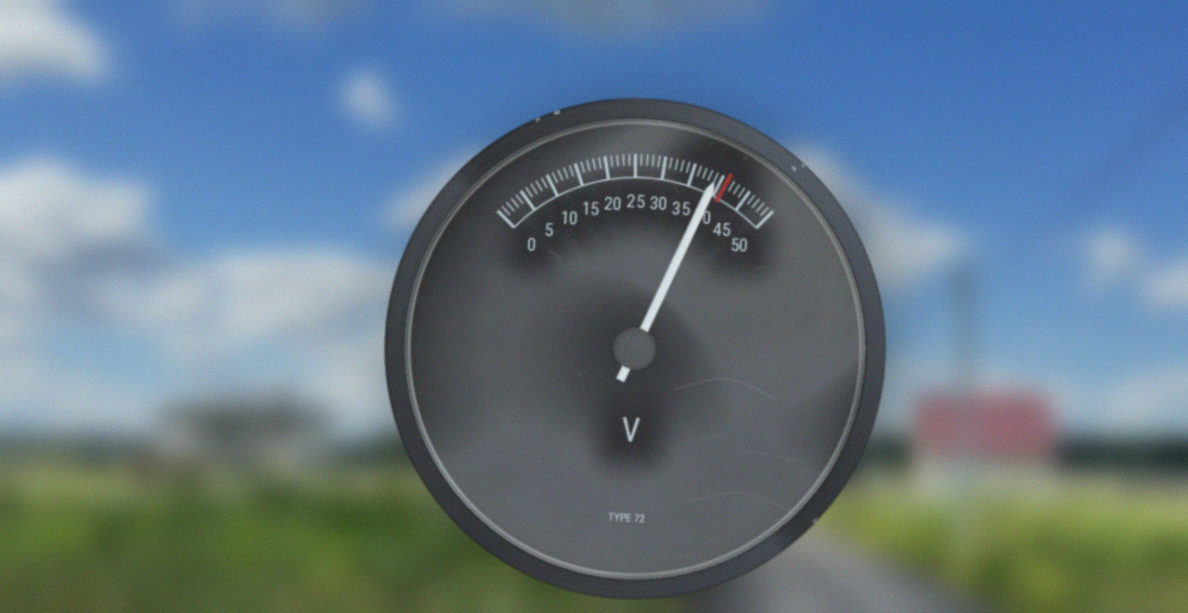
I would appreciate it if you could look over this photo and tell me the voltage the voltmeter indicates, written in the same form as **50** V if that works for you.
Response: **39** V
